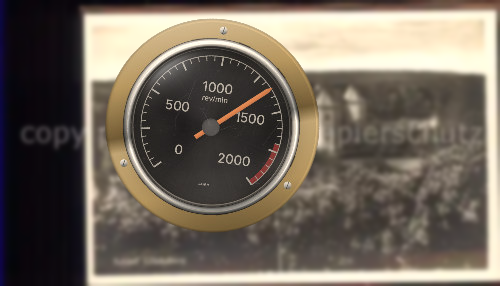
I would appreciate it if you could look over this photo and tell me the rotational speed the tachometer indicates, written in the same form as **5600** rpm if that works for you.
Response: **1350** rpm
